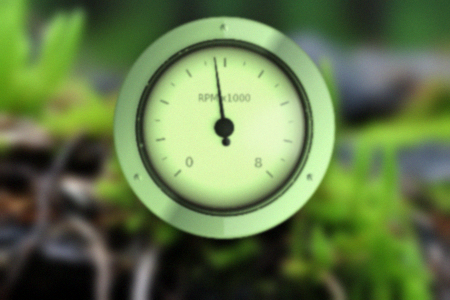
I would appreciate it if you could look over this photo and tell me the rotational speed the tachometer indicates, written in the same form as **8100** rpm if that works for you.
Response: **3750** rpm
